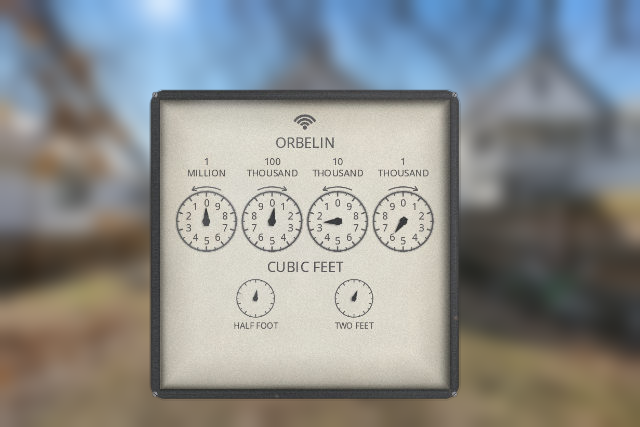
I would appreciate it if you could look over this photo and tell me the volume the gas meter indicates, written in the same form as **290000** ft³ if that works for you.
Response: **2600** ft³
